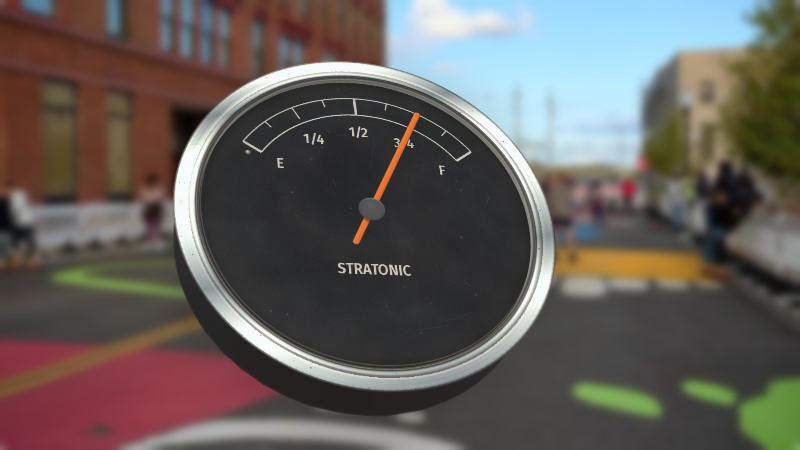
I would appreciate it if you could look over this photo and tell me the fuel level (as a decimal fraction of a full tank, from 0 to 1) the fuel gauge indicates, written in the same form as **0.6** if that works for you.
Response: **0.75**
